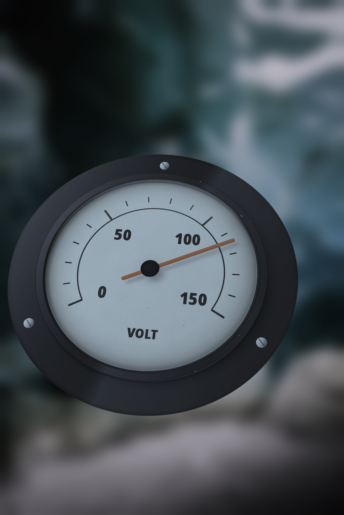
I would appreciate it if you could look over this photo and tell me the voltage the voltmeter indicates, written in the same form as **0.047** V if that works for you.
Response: **115** V
